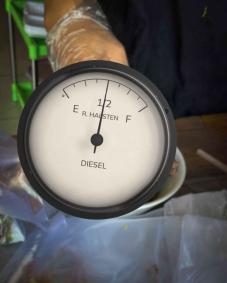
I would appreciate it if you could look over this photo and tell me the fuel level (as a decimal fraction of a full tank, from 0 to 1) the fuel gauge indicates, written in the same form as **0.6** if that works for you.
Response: **0.5**
